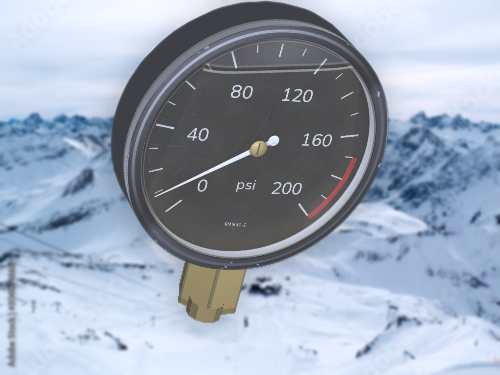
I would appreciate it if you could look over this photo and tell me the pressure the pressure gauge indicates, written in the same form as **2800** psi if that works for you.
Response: **10** psi
